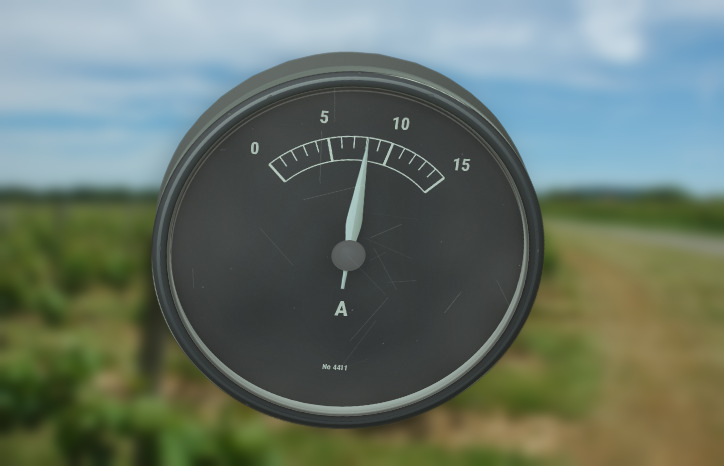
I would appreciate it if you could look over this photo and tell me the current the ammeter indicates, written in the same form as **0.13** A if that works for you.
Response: **8** A
